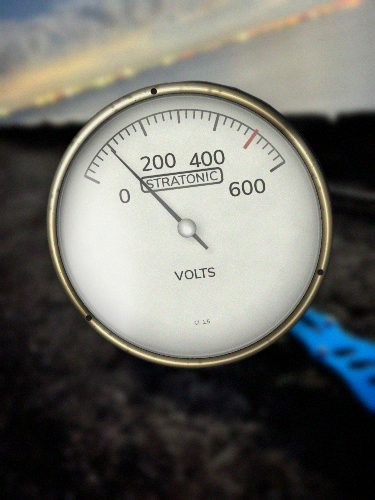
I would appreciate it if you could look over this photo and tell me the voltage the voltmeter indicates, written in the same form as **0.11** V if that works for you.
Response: **100** V
